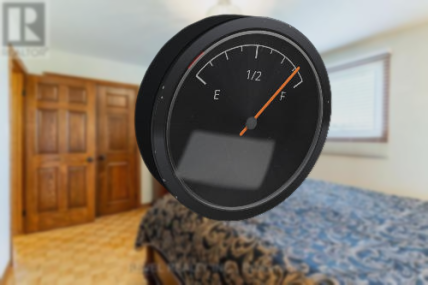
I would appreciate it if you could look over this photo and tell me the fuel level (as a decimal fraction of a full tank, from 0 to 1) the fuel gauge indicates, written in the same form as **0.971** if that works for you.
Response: **0.875**
